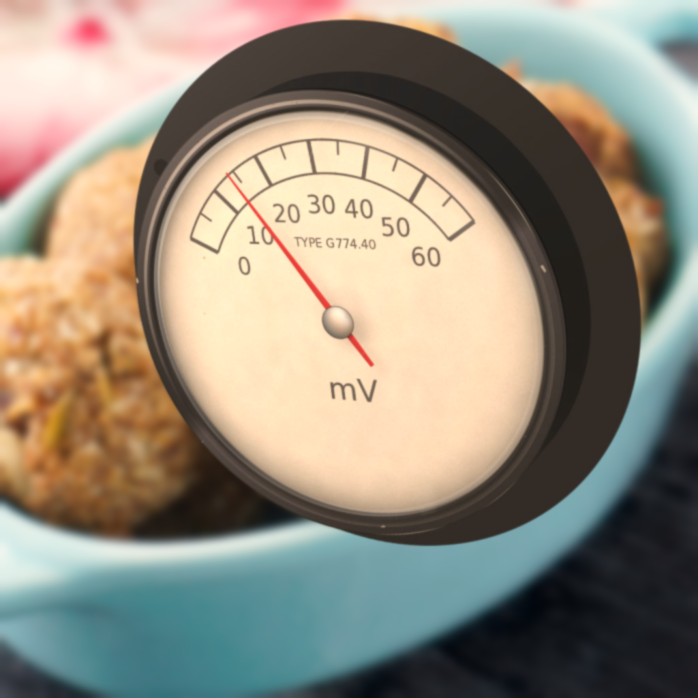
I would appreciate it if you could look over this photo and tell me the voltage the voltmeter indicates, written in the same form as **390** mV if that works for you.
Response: **15** mV
